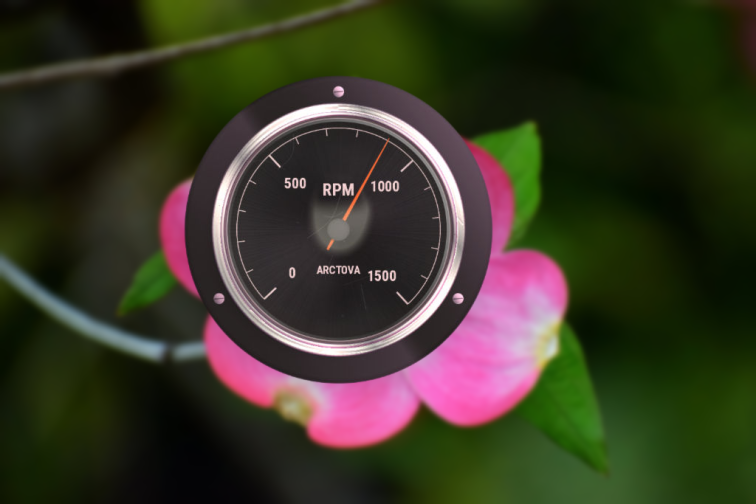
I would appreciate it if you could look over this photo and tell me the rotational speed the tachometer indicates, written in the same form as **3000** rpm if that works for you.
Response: **900** rpm
